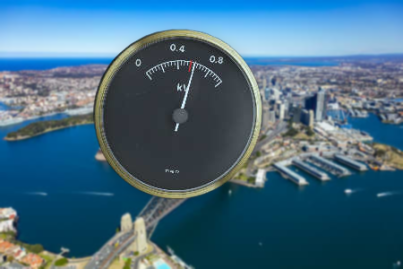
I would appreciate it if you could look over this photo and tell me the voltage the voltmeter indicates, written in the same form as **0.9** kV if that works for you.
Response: **0.6** kV
